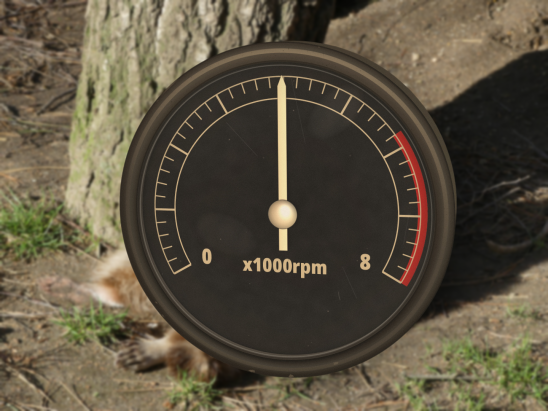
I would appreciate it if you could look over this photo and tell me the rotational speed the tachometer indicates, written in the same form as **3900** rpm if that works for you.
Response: **4000** rpm
